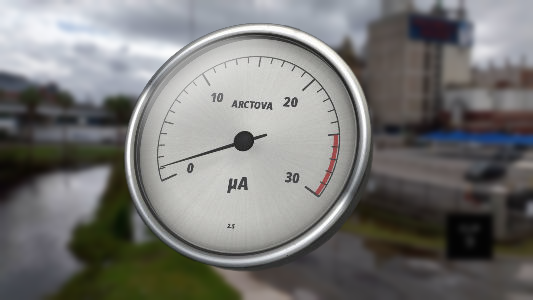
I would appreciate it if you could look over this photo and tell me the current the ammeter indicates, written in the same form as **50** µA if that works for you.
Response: **1** µA
